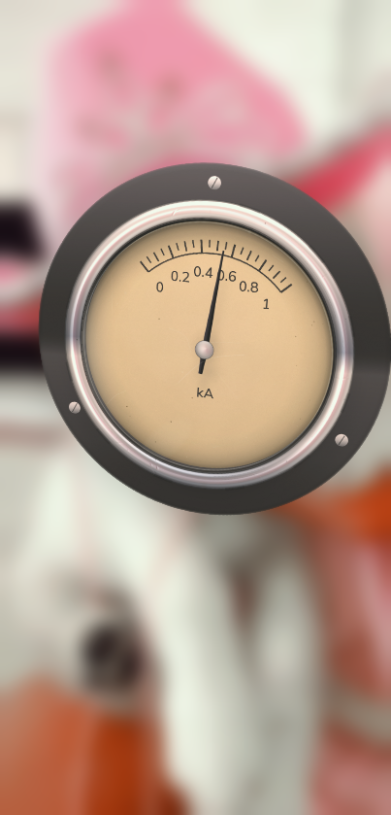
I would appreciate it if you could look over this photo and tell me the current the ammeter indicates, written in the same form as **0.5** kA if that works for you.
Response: **0.55** kA
